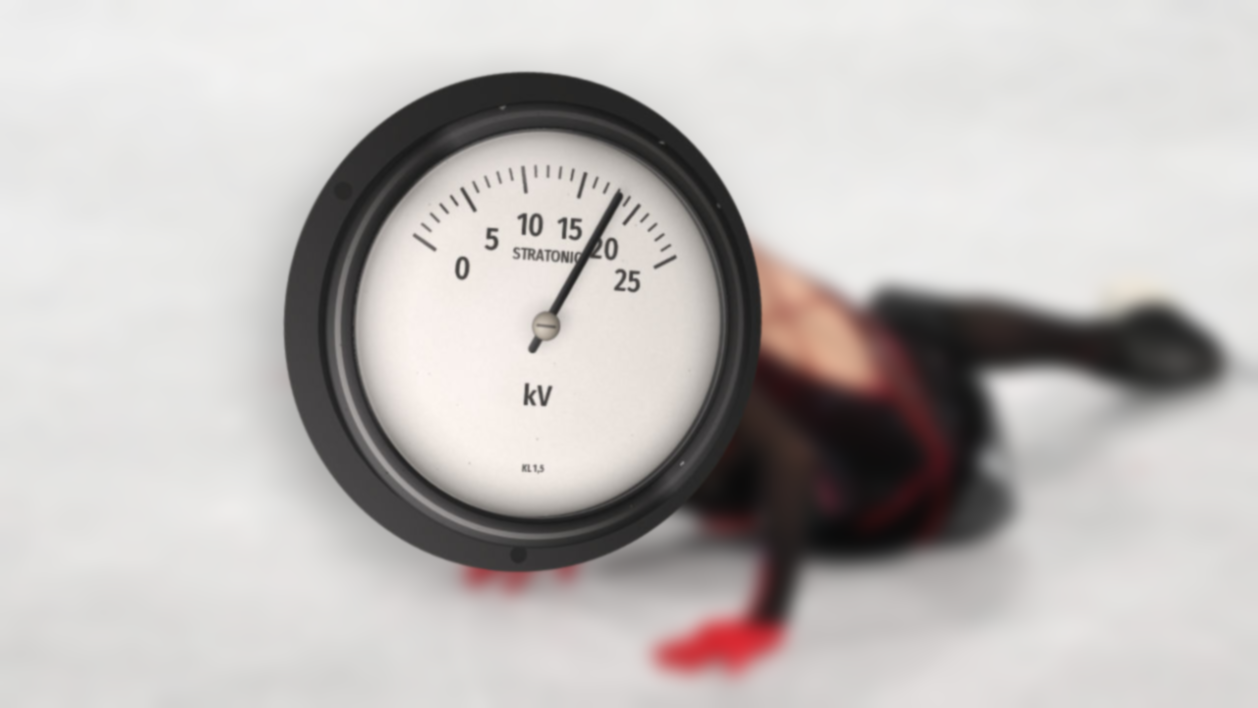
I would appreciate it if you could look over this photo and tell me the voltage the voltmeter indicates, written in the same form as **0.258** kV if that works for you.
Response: **18** kV
